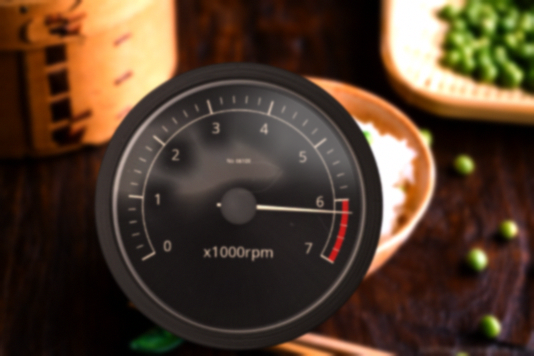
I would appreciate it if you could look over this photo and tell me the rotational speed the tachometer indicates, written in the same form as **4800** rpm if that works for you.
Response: **6200** rpm
